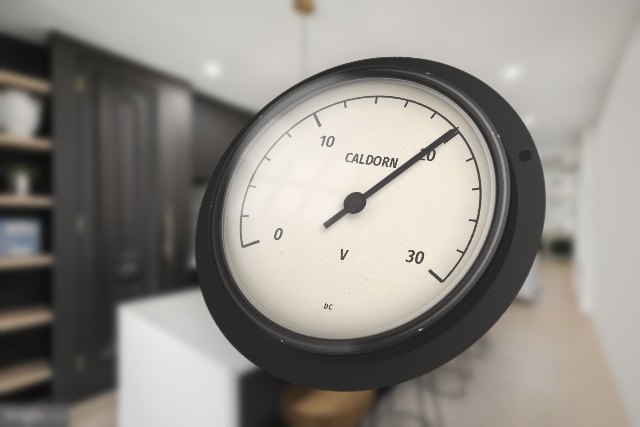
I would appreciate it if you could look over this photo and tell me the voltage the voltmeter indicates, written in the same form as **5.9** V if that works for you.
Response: **20** V
